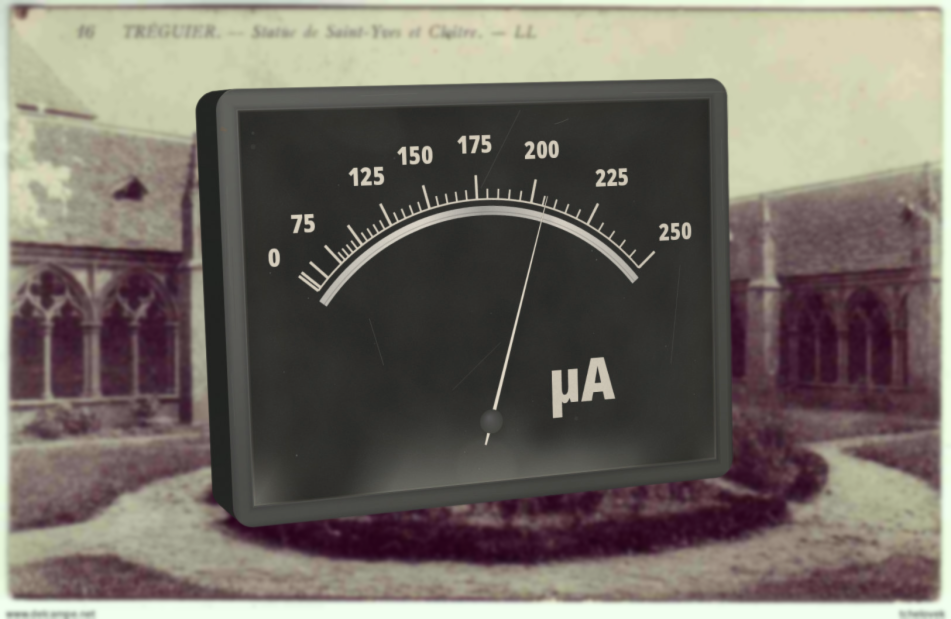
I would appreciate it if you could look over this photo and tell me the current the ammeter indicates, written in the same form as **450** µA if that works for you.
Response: **205** µA
